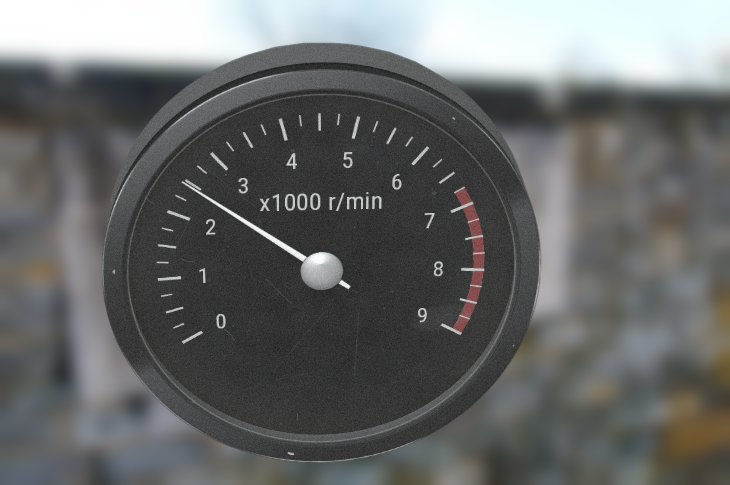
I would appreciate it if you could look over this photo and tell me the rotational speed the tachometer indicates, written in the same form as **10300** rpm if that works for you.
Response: **2500** rpm
